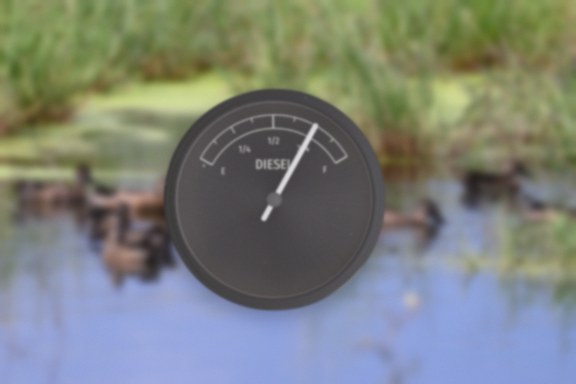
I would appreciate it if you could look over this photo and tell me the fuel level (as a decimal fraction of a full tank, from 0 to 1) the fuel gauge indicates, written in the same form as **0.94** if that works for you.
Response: **0.75**
